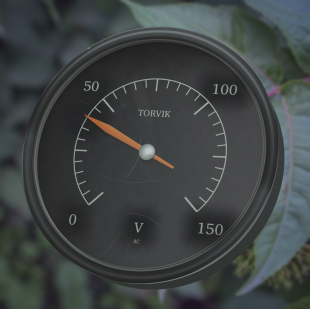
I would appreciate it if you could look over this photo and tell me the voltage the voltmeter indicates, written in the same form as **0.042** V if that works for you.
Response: **40** V
